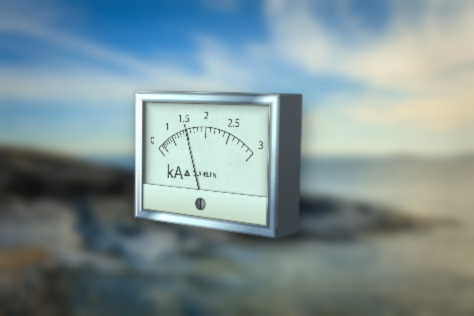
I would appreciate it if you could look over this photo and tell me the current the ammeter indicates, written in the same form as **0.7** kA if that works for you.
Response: **1.5** kA
